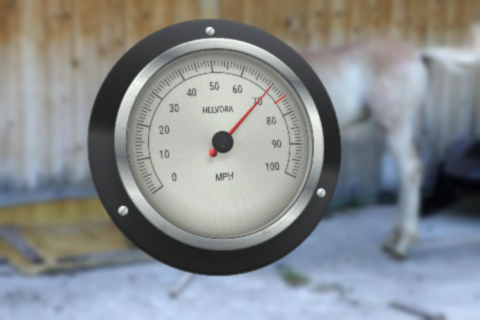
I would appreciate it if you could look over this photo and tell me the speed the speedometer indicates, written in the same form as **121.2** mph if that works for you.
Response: **70** mph
